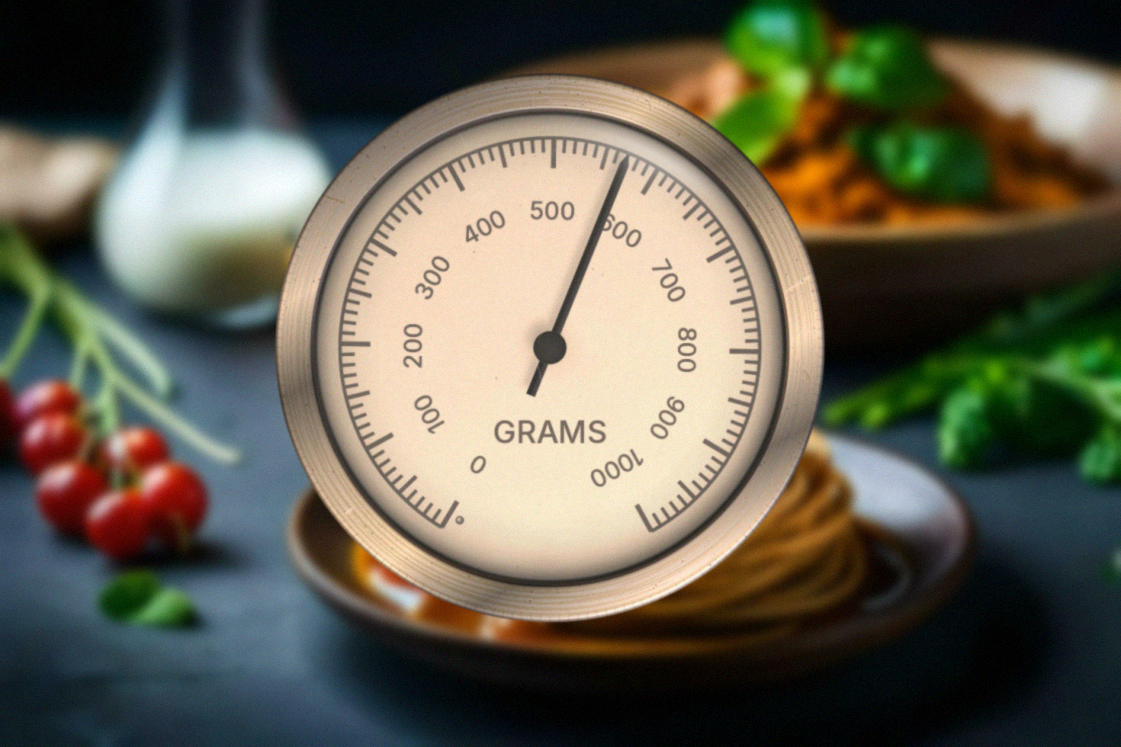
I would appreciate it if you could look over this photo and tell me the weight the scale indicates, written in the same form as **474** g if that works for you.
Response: **570** g
